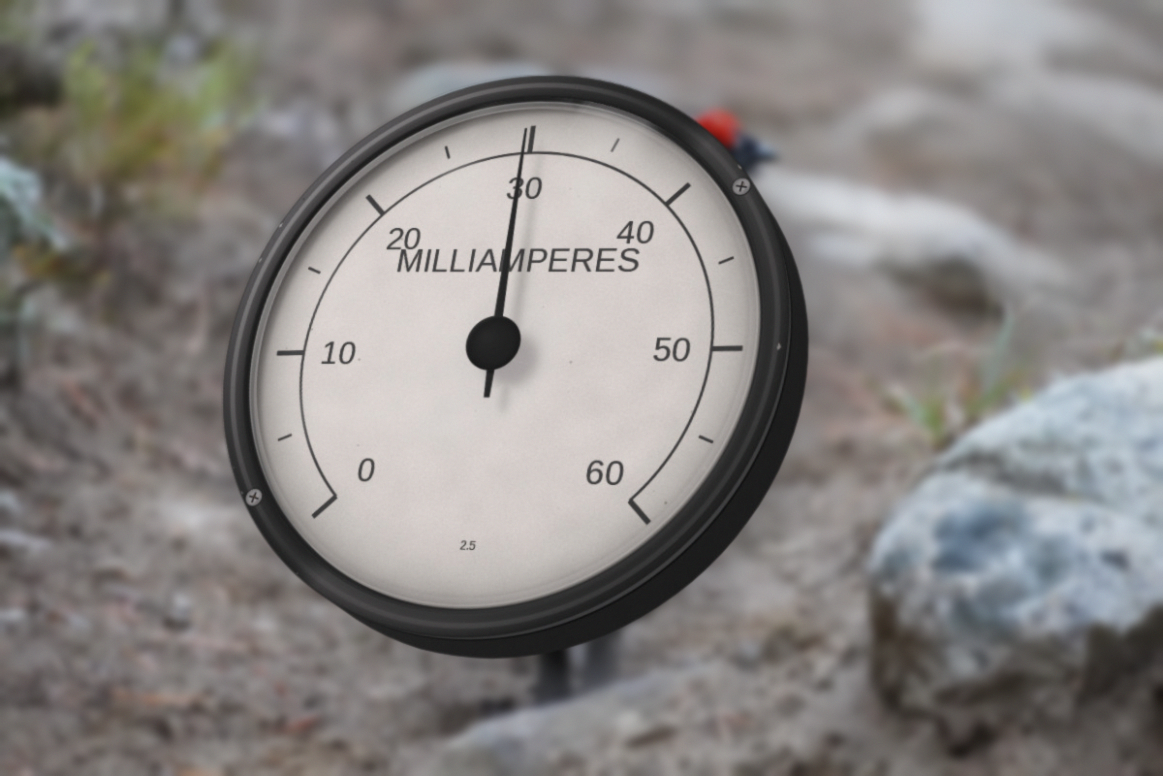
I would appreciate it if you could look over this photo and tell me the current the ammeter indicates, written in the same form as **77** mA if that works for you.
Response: **30** mA
